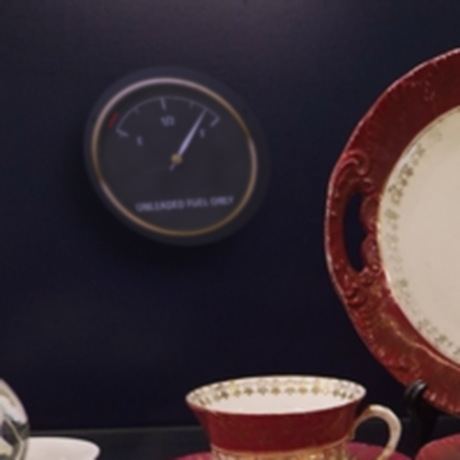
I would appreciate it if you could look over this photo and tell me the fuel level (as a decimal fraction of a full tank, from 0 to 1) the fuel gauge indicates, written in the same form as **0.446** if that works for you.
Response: **0.875**
